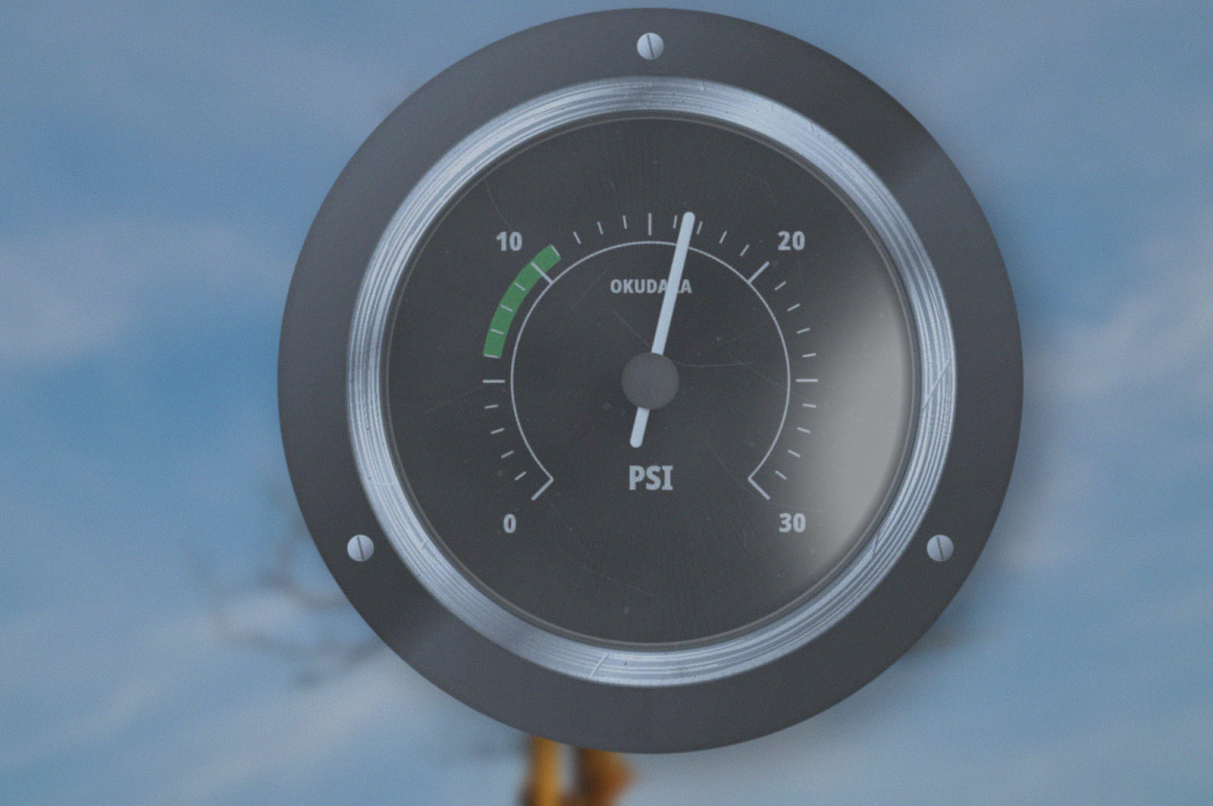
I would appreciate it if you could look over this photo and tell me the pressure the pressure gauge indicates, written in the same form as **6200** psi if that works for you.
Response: **16.5** psi
